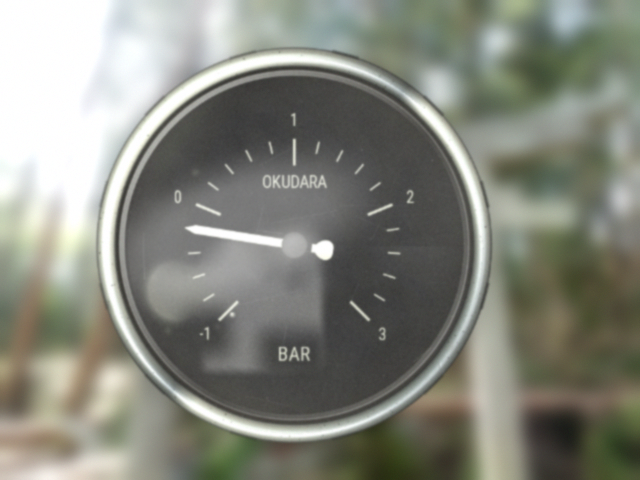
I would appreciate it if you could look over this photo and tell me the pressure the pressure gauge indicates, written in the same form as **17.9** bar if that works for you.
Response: **-0.2** bar
